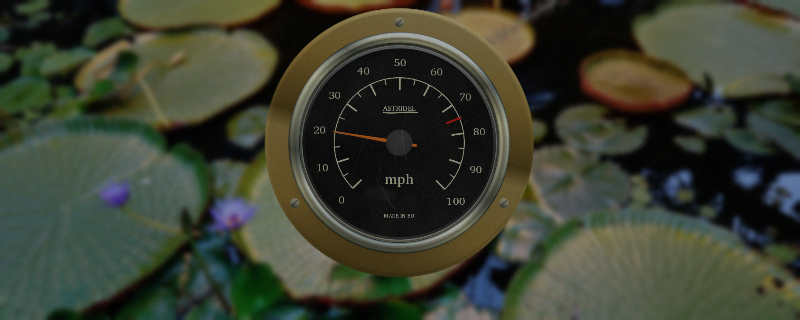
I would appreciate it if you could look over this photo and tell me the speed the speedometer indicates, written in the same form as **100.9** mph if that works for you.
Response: **20** mph
